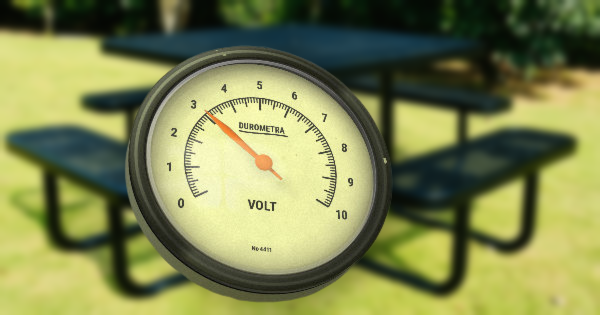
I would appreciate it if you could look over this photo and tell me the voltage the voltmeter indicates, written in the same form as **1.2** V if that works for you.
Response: **3** V
